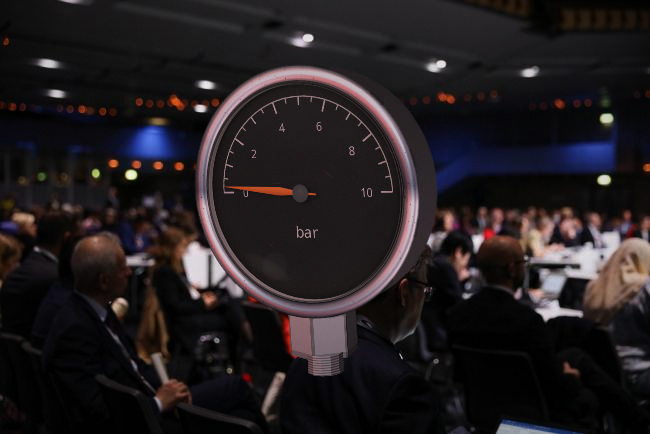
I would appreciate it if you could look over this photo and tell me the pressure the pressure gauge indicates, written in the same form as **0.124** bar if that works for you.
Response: **0.25** bar
